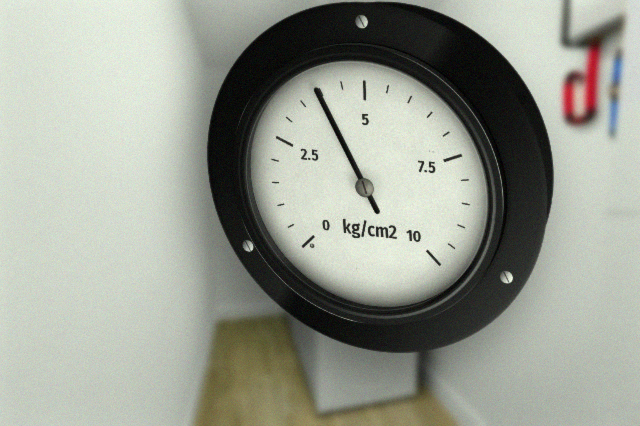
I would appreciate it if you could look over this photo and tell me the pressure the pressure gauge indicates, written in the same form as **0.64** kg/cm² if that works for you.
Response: **4** kg/cm²
